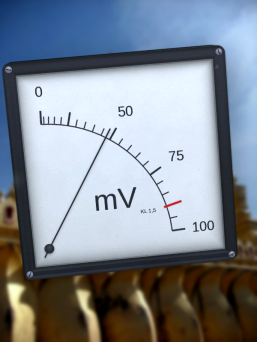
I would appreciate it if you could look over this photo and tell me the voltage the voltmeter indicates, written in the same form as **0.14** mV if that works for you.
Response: **47.5** mV
